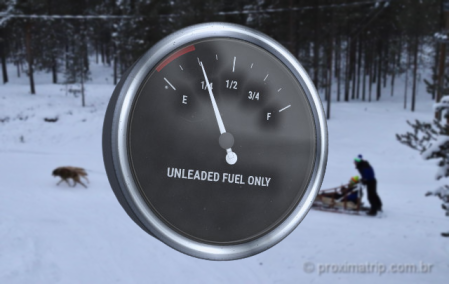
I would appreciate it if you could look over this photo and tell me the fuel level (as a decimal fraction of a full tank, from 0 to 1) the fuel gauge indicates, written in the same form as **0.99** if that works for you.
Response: **0.25**
